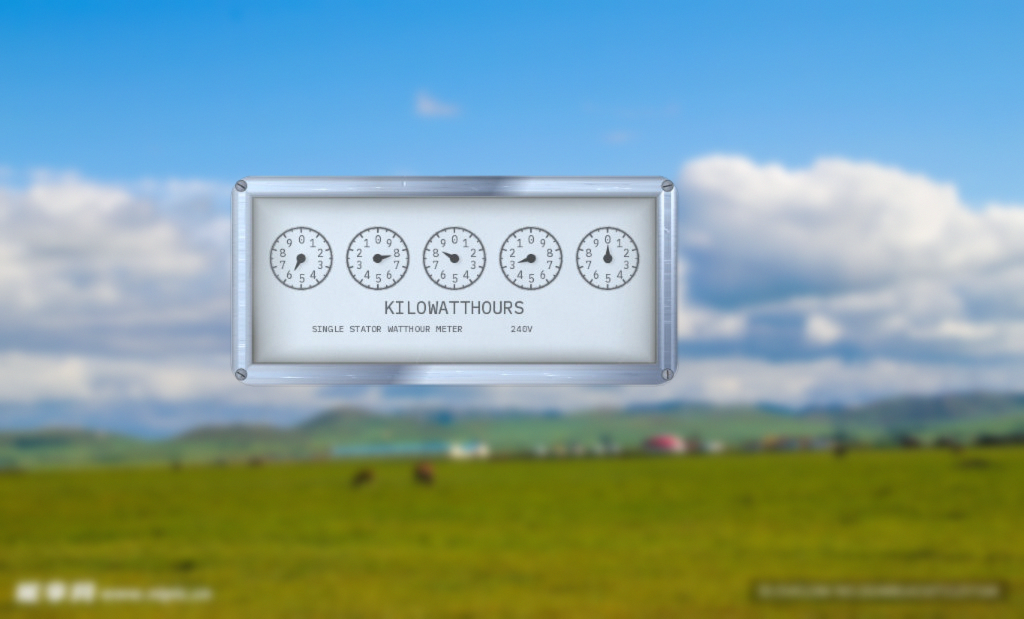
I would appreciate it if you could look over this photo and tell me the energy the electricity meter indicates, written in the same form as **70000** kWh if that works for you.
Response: **57830** kWh
